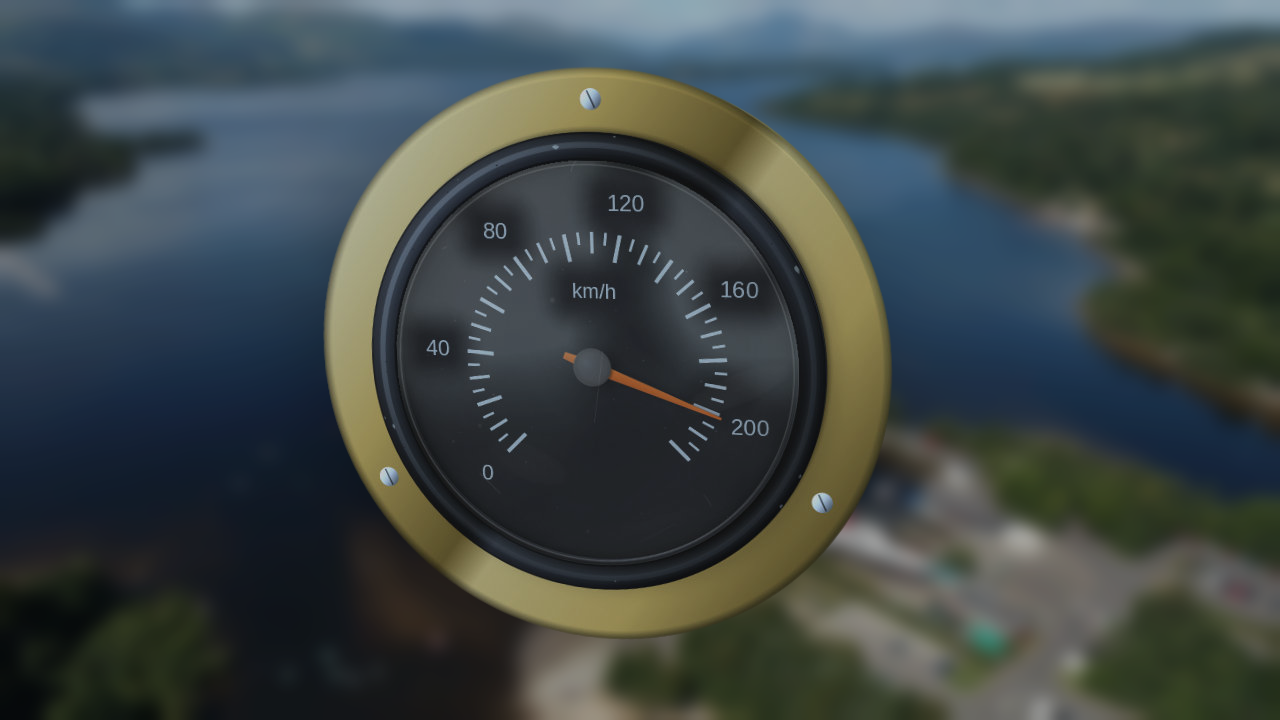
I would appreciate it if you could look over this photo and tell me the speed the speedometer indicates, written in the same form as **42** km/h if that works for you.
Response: **200** km/h
